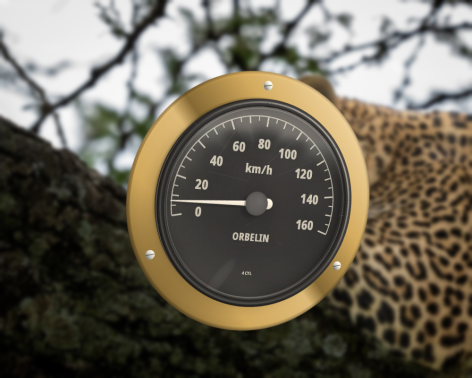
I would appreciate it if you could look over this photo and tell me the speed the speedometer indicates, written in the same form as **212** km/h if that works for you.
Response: **7.5** km/h
